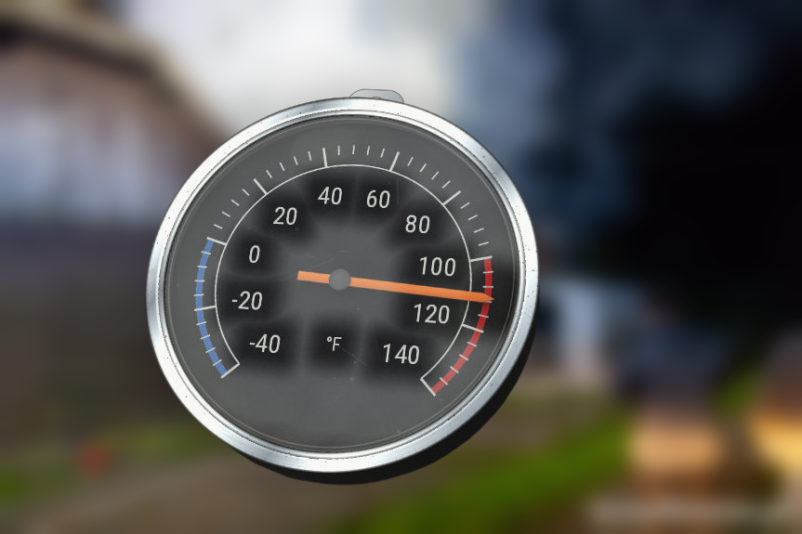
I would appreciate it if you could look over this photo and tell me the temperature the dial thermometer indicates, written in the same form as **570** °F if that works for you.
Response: **112** °F
